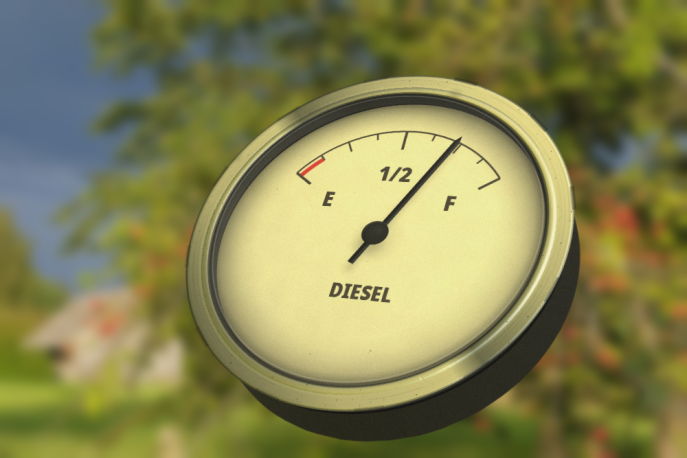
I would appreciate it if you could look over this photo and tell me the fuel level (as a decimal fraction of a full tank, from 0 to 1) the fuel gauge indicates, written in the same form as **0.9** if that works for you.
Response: **0.75**
